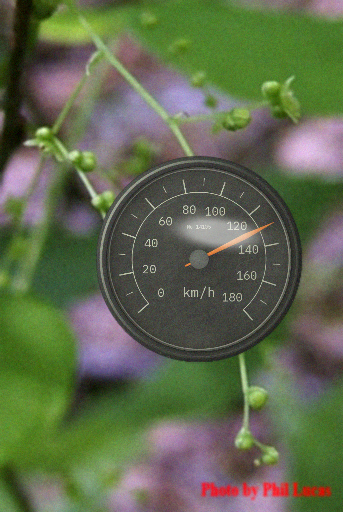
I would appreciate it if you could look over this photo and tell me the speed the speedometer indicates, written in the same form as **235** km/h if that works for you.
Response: **130** km/h
